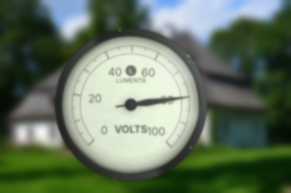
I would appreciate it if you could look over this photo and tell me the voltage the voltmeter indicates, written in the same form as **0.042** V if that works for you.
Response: **80** V
